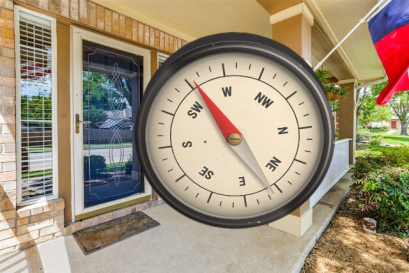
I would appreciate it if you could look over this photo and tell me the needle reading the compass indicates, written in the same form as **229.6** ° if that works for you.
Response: **245** °
